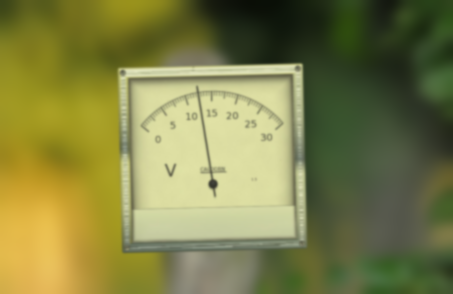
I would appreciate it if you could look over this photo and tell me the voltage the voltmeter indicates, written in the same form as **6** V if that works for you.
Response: **12.5** V
